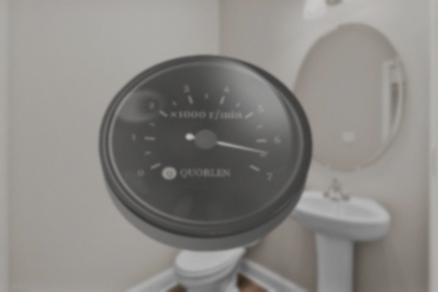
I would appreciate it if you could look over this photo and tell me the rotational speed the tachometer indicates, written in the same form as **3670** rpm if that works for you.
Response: **6500** rpm
